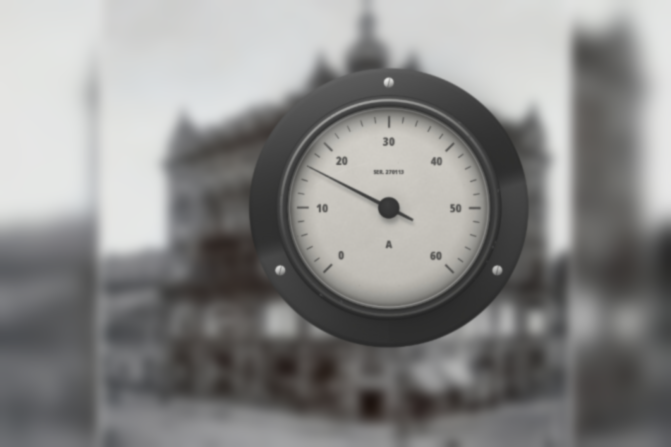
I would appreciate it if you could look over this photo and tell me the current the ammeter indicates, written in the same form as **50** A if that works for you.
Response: **16** A
